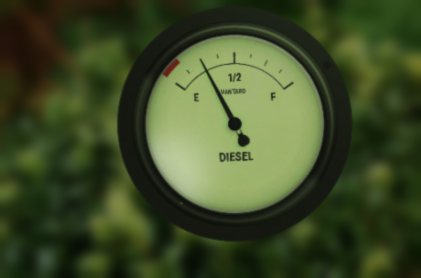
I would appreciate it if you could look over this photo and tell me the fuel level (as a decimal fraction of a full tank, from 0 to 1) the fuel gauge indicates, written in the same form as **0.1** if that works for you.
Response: **0.25**
